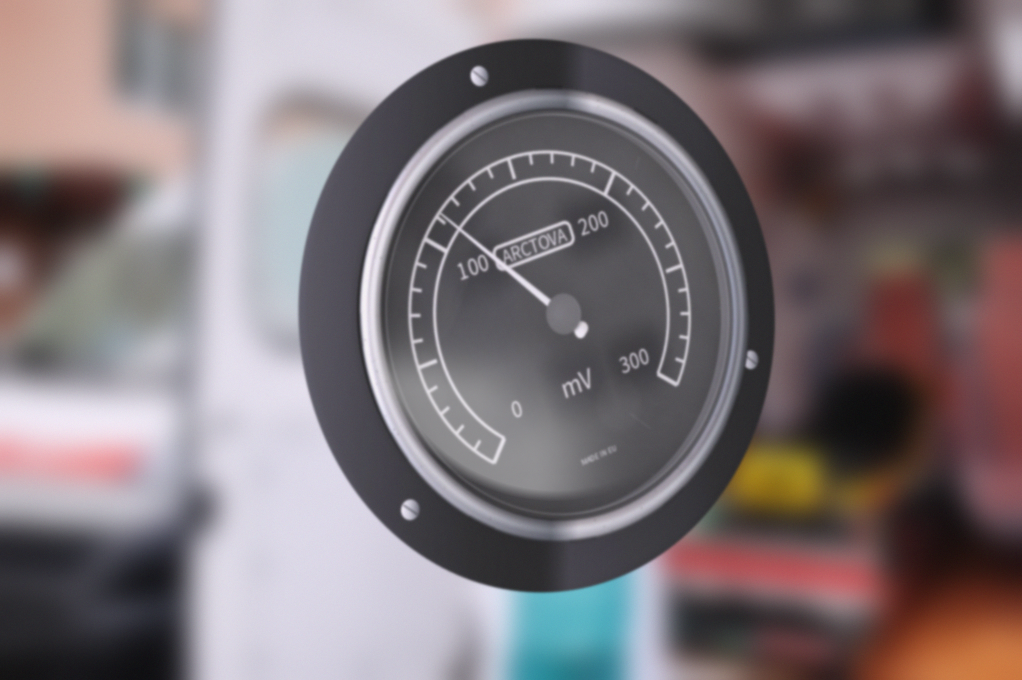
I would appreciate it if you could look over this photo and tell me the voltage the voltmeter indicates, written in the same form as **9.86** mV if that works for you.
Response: **110** mV
